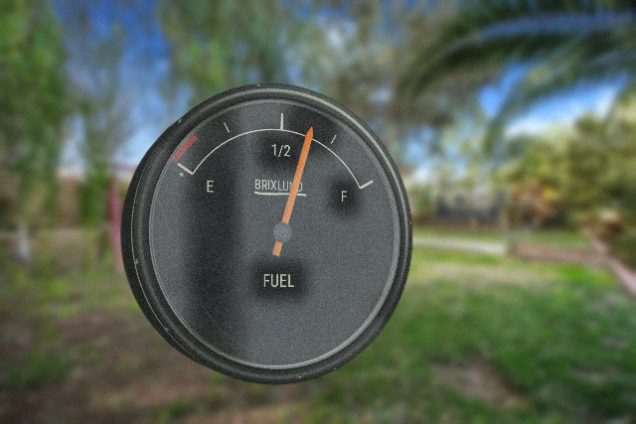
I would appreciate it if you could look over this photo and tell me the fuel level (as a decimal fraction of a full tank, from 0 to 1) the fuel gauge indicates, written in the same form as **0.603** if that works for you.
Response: **0.625**
